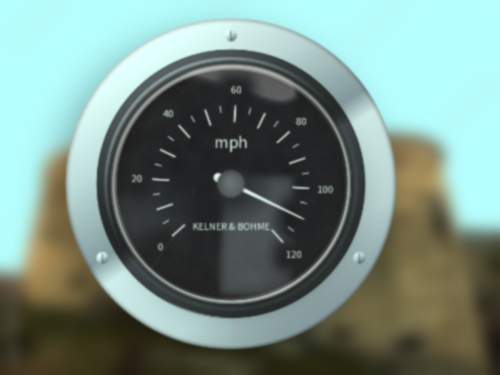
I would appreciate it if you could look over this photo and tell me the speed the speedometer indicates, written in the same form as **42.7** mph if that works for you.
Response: **110** mph
